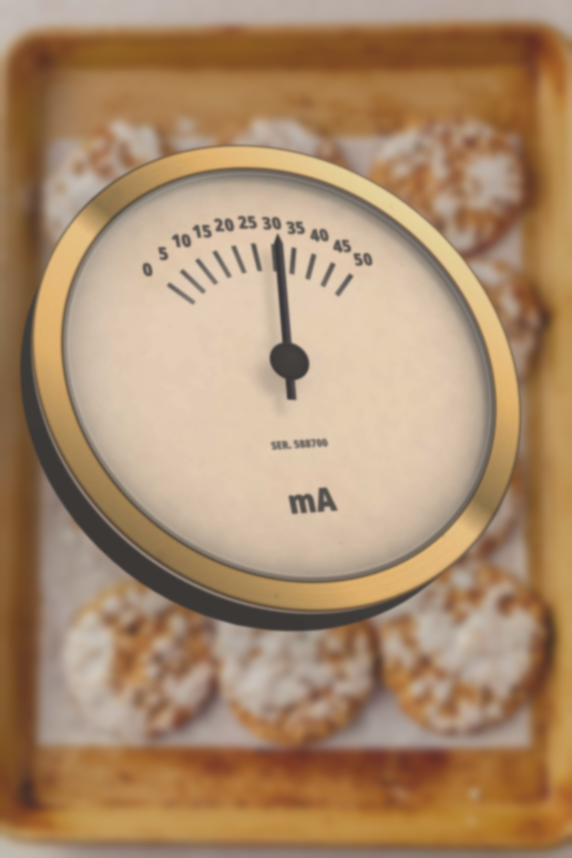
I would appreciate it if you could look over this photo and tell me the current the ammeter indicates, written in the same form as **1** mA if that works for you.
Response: **30** mA
